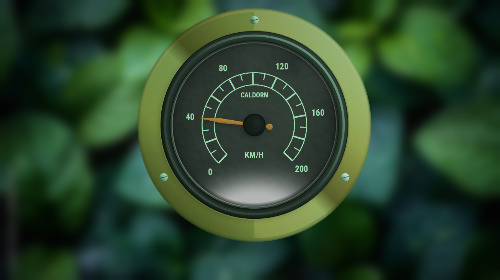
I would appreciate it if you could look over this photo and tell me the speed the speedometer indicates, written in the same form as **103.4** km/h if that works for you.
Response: **40** km/h
